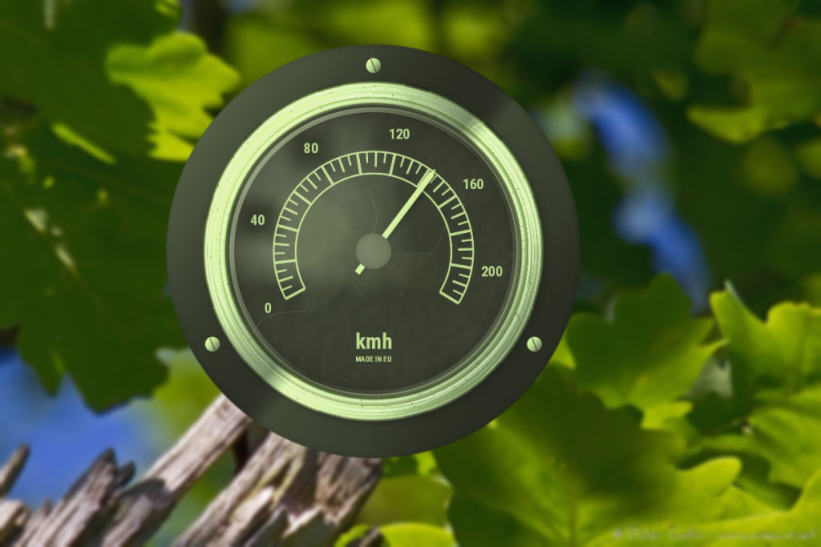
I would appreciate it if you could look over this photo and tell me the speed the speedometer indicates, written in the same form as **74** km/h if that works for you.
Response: **142.5** km/h
